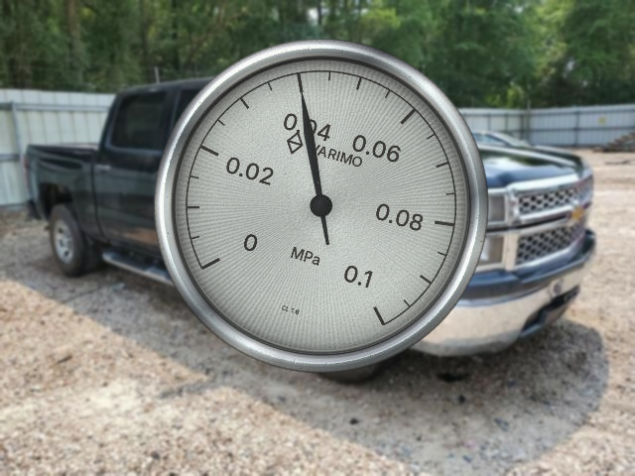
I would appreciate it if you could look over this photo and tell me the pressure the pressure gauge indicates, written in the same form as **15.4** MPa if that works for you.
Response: **0.04** MPa
